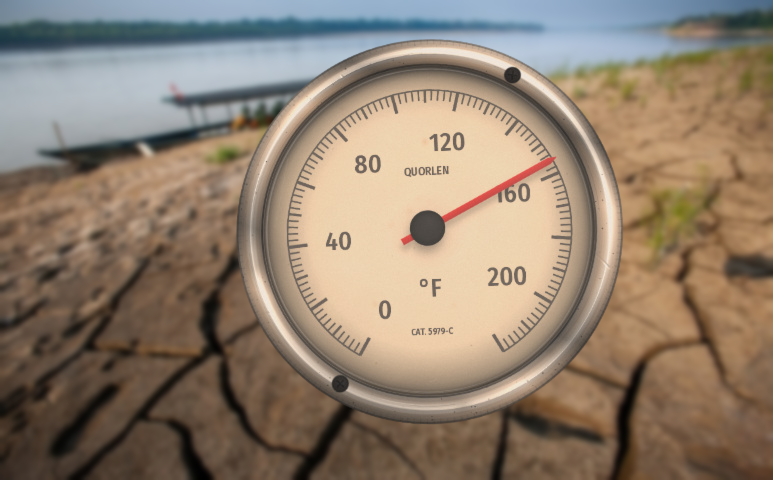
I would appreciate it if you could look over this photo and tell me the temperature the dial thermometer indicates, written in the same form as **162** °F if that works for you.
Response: **156** °F
